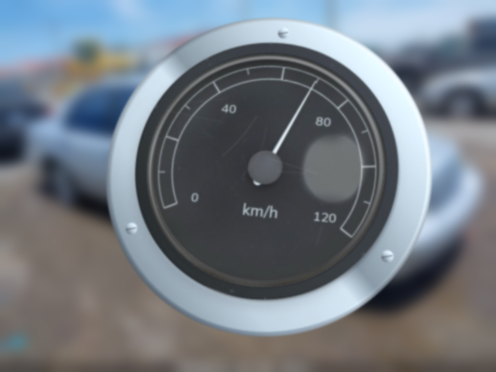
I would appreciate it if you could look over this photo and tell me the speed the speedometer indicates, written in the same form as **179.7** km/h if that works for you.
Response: **70** km/h
